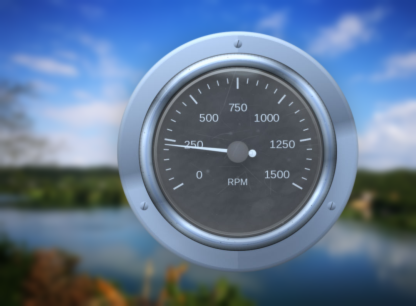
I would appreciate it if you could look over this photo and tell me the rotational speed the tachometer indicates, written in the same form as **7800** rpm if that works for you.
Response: **225** rpm
